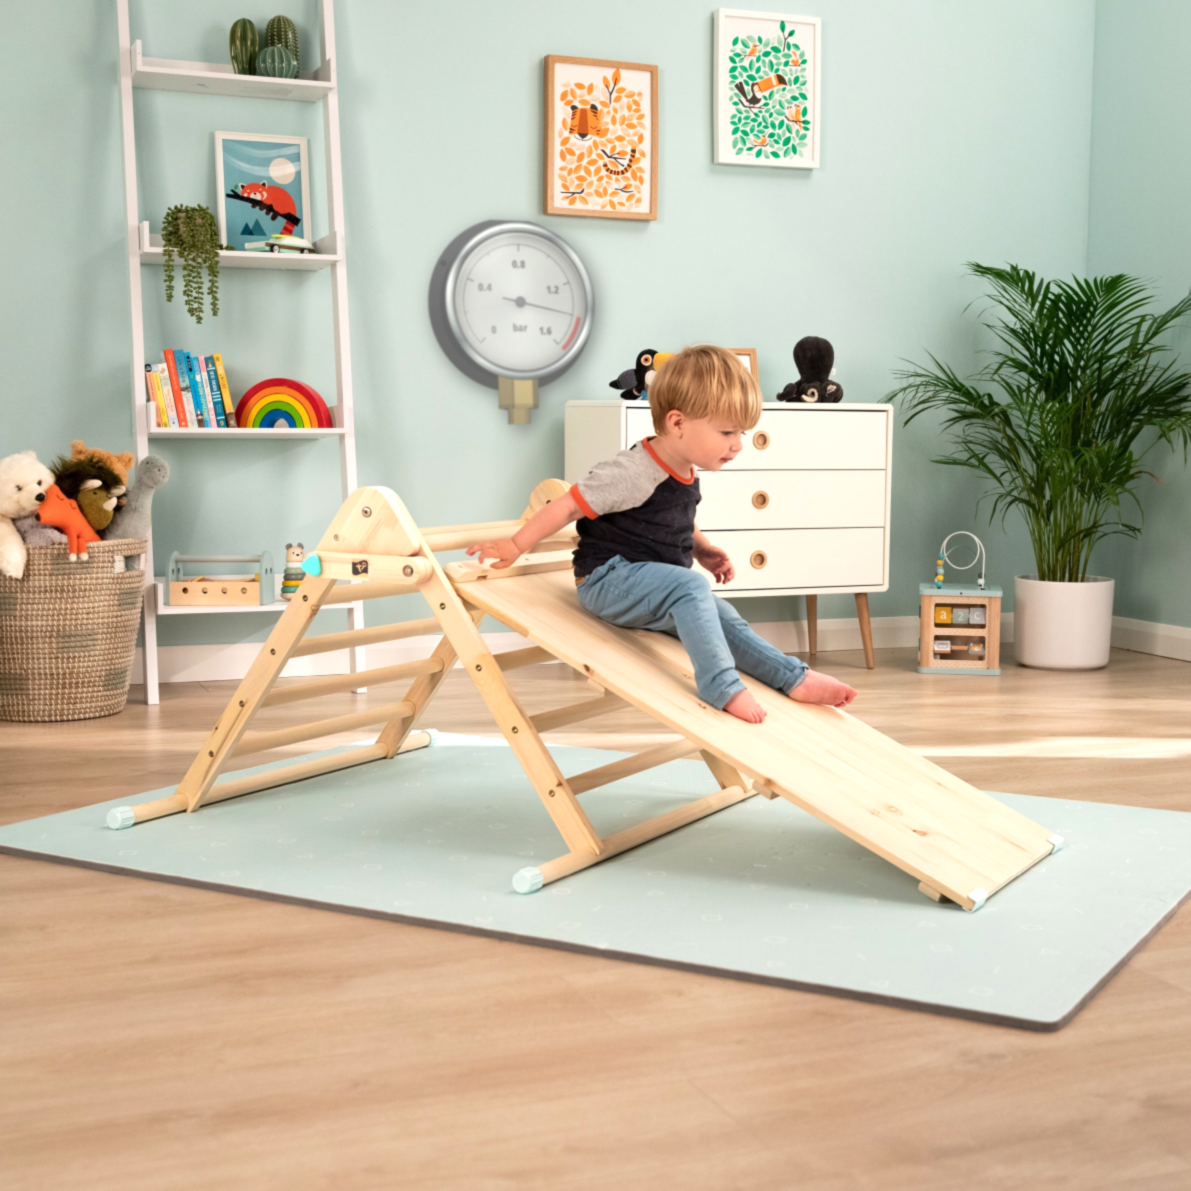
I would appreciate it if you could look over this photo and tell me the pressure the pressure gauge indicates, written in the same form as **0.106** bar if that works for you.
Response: **1.4** bar
